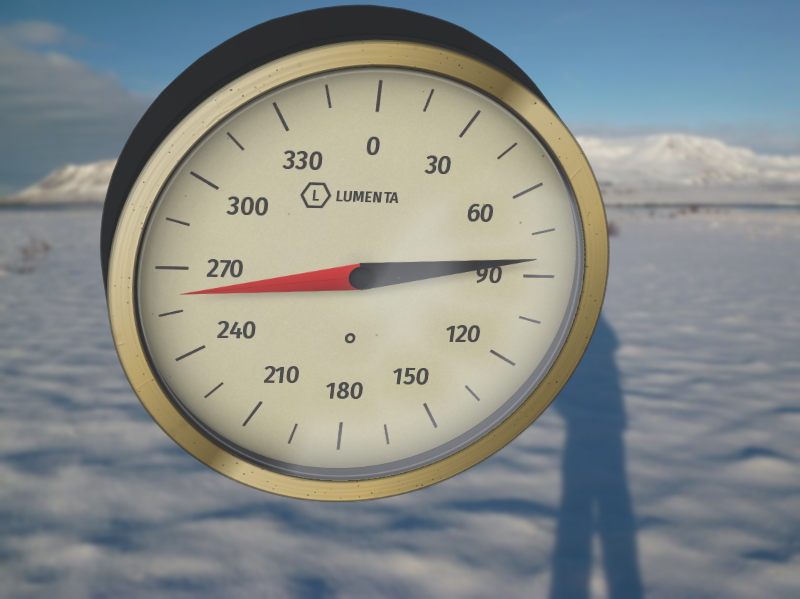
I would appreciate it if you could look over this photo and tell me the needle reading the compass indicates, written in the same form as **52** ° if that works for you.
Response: **262.5** °
